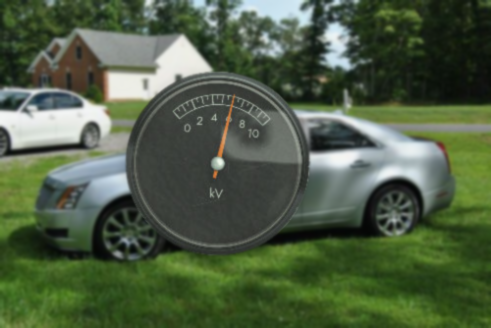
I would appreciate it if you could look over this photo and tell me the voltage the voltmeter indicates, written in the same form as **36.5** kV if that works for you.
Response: **6** kV
